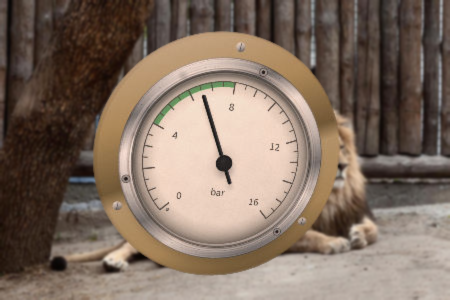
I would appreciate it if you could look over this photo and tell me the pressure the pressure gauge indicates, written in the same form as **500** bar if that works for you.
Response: **6.5** bar
